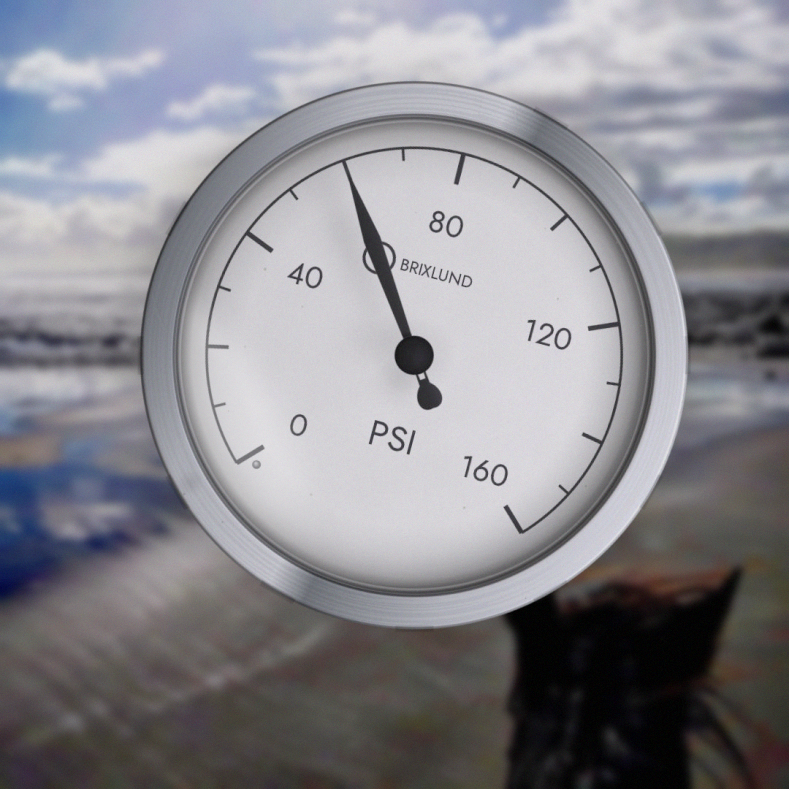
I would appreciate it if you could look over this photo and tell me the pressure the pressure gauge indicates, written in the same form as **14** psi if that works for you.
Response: **60** psi
